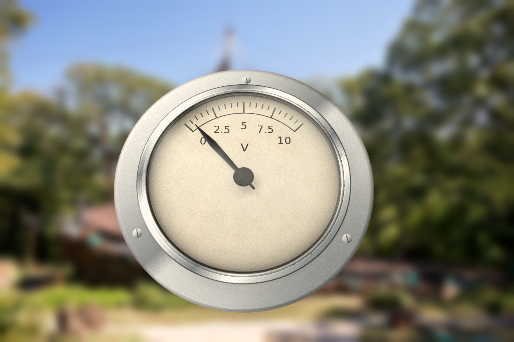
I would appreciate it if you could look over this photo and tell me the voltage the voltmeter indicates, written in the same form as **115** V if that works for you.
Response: **0.5** V
